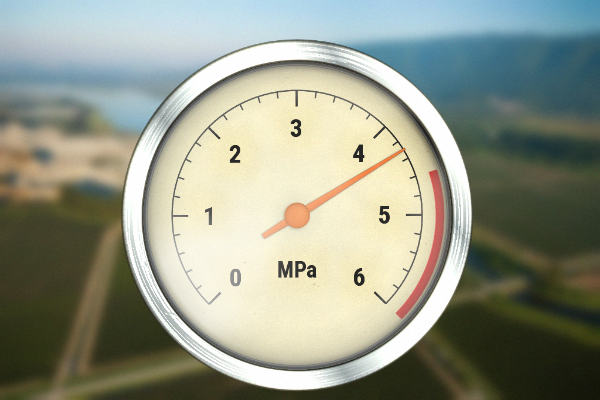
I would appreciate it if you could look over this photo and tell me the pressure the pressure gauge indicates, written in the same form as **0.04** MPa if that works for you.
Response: **4.3** MPa
